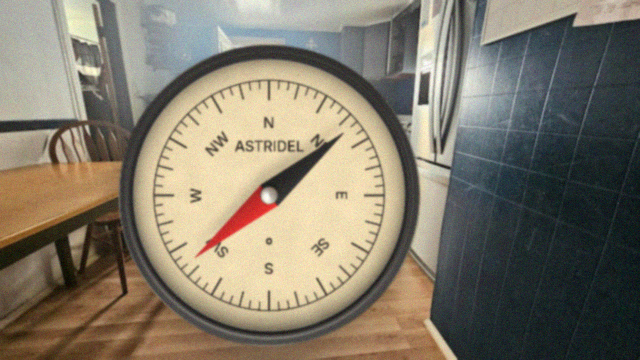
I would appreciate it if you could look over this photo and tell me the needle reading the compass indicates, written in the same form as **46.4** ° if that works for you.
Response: **230** °
